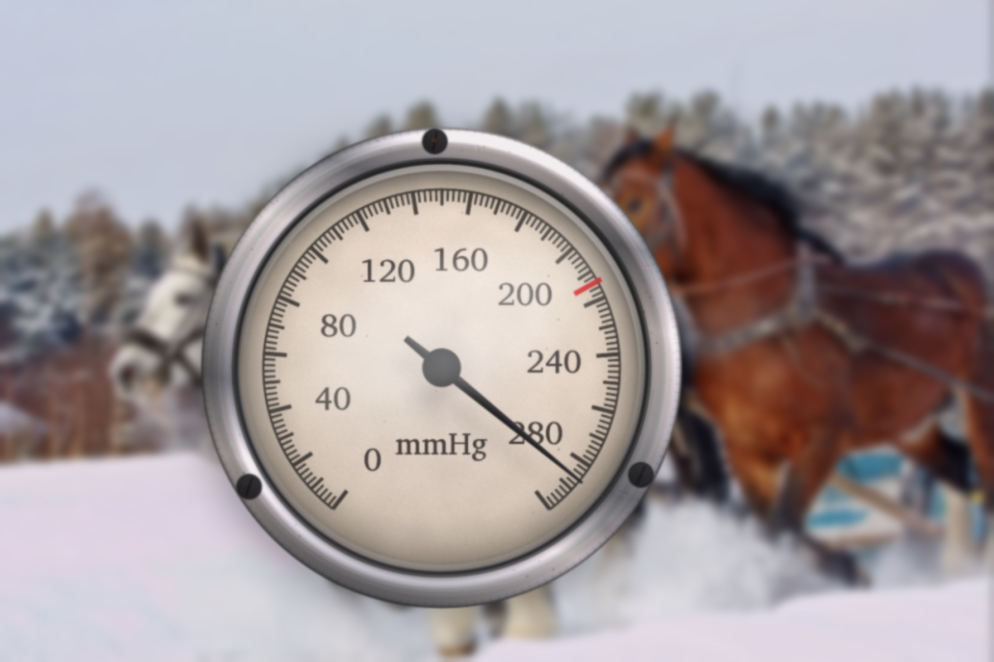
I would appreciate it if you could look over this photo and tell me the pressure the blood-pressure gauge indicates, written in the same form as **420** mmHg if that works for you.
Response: **286** mmHg
